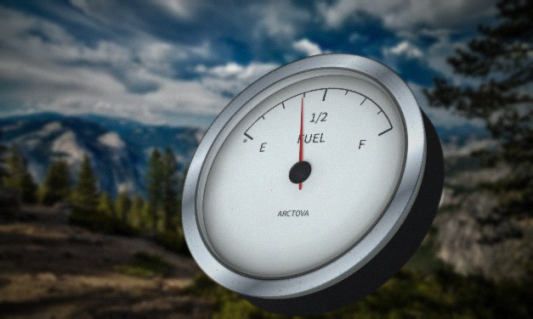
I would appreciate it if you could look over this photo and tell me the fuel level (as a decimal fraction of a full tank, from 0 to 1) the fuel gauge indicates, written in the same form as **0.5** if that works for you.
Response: **0.375**
